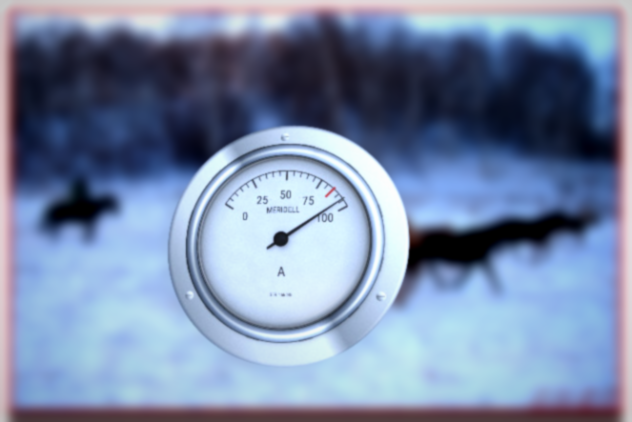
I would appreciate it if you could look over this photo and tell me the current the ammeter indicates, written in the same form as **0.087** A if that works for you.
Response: **95** A
